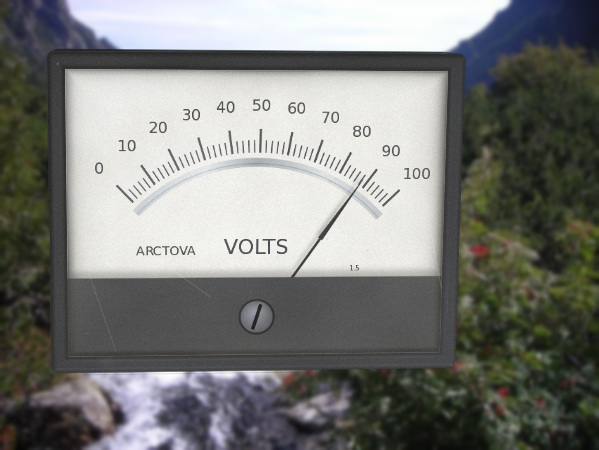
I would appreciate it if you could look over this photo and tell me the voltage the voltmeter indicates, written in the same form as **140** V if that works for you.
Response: **88** V
